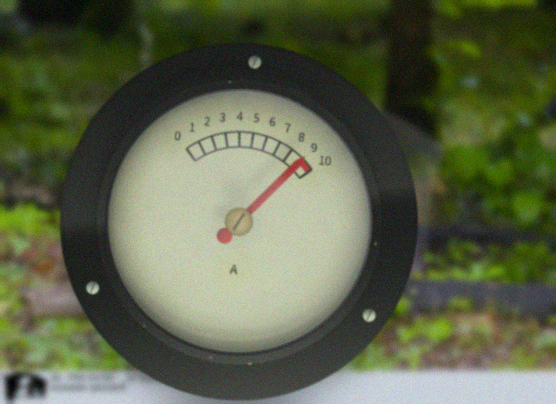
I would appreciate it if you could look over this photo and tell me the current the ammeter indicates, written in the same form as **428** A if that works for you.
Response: **9** A
